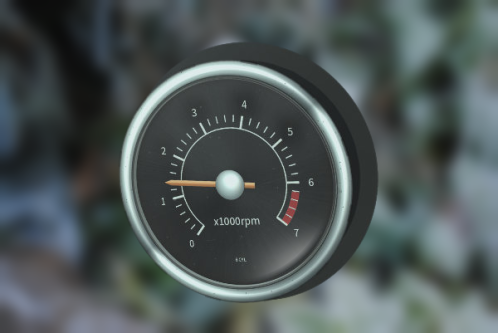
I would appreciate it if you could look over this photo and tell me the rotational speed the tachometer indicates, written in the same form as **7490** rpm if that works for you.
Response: **1400** rpm
